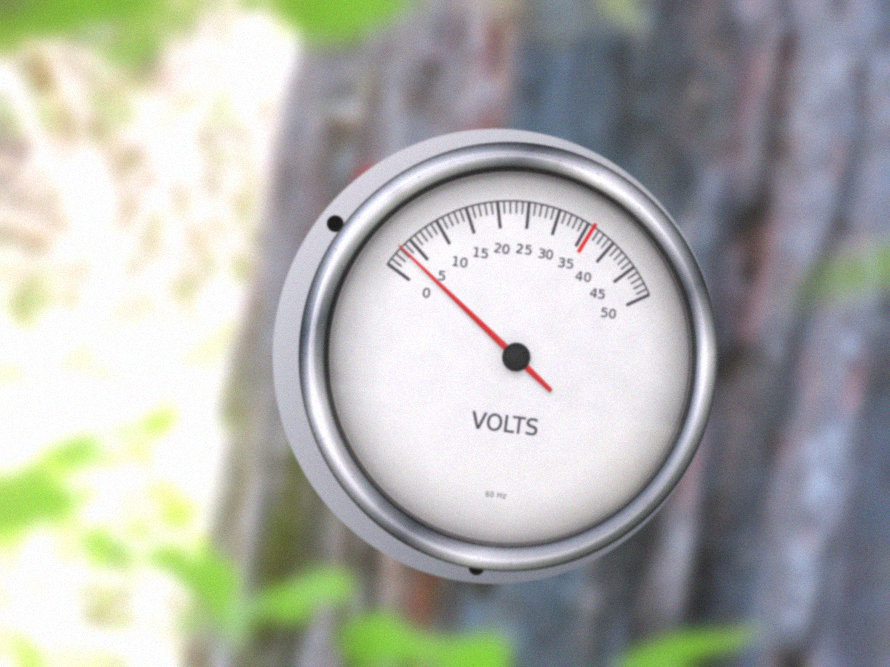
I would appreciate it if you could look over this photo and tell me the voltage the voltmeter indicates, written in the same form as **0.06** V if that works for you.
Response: **3** V
